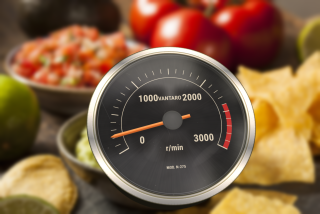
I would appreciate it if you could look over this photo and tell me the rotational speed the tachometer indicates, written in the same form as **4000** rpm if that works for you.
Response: **200** rpm
